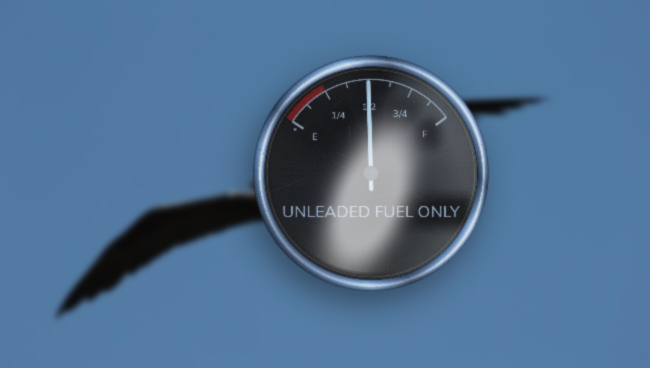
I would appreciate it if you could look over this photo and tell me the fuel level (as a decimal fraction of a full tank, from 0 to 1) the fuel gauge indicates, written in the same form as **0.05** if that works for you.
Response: **0.5**
